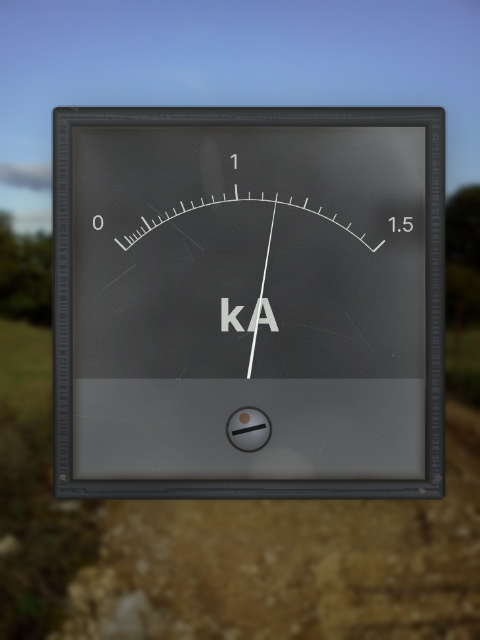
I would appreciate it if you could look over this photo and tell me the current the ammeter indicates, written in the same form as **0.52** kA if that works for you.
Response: **1.15** kA
